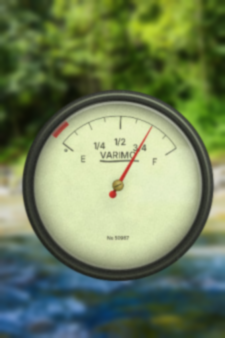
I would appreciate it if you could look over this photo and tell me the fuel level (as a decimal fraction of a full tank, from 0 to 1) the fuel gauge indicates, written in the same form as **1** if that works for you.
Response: **0.75**
